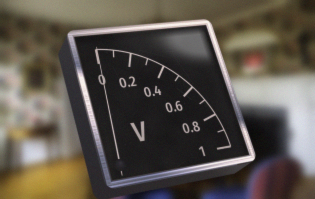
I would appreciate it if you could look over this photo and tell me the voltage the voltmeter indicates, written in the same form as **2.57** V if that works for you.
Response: **0** V
